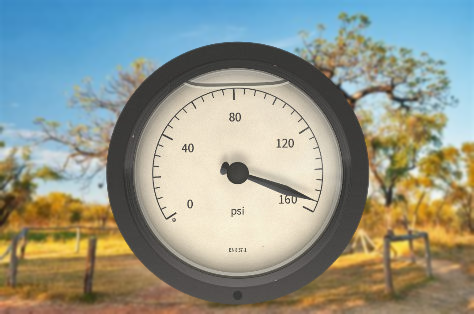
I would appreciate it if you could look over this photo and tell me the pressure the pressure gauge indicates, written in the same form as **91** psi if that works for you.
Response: **155** psi
